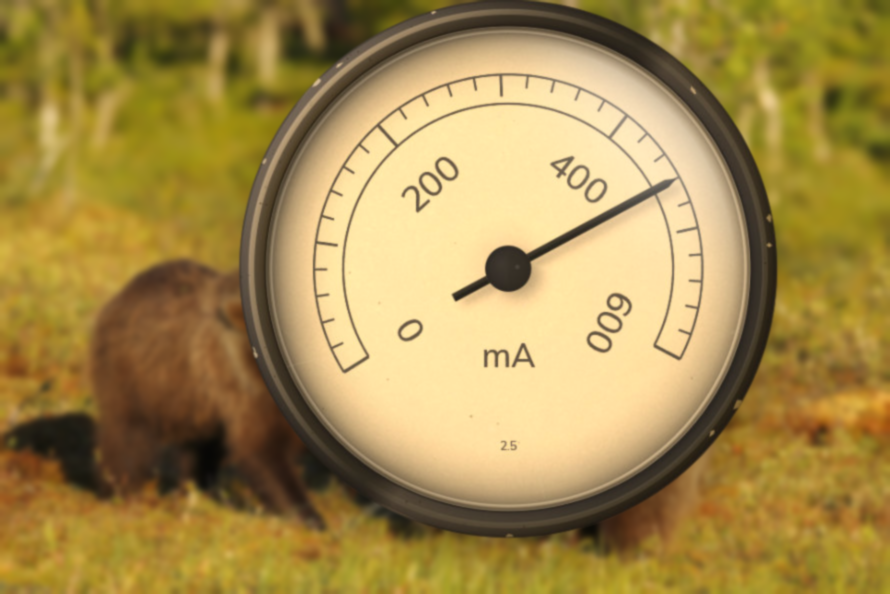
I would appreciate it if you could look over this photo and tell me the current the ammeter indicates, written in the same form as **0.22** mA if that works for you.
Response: **460** mA
